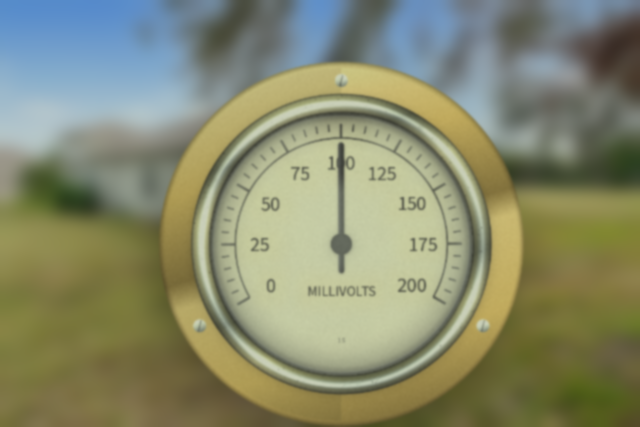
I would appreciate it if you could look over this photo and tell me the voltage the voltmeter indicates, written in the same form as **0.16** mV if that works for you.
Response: **100** mV
